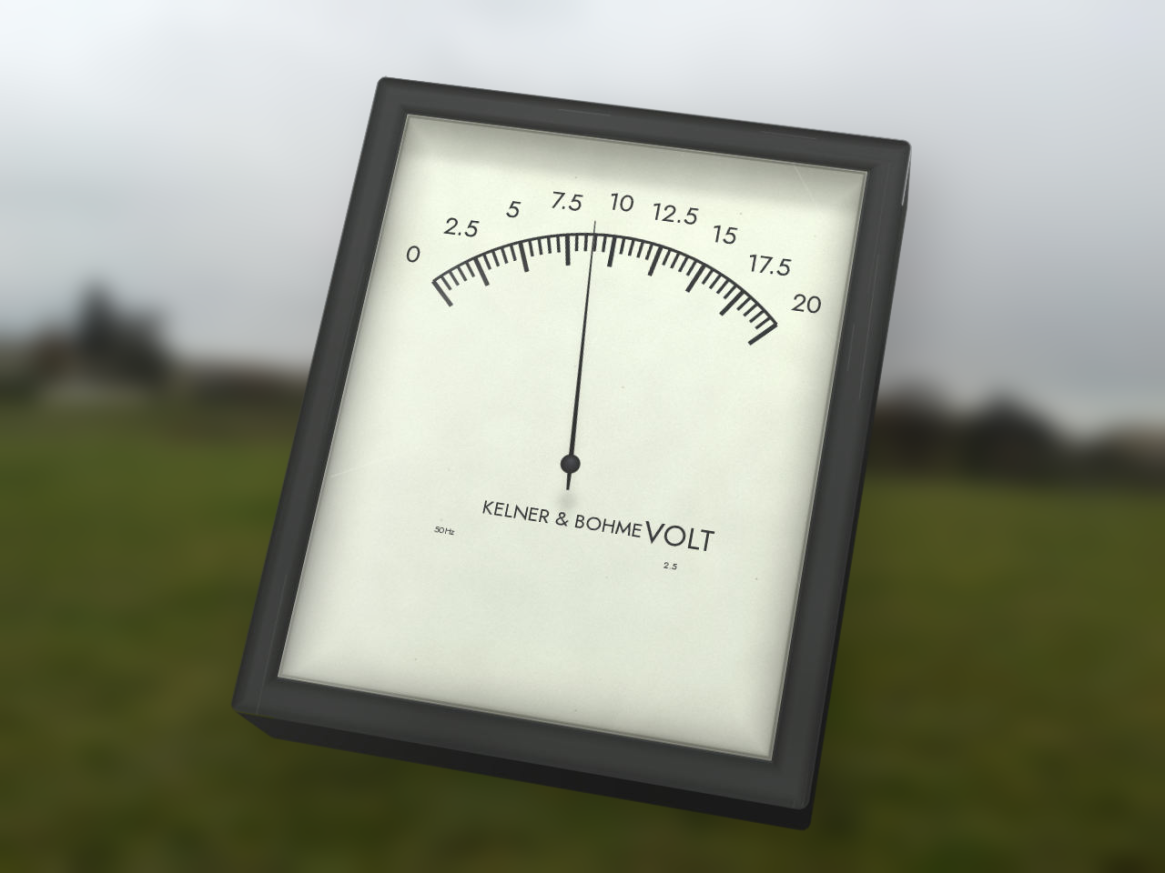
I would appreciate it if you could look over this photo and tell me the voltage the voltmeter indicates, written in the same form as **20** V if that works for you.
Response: **9** V
